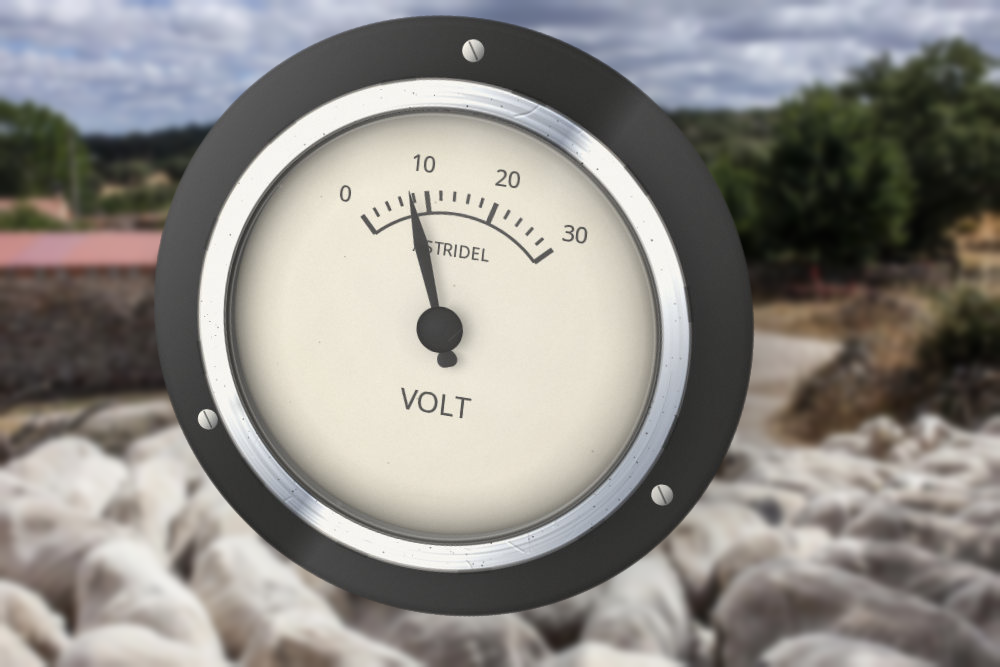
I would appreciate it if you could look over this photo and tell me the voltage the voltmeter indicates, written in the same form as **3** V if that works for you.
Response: **8** V
